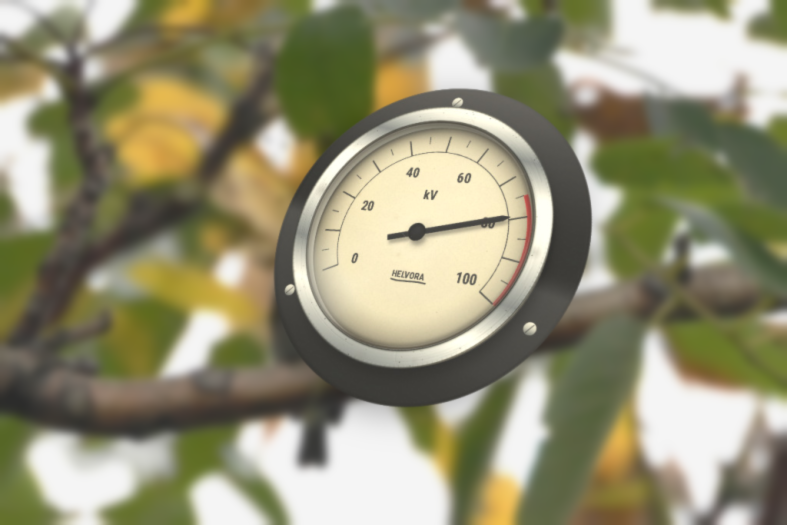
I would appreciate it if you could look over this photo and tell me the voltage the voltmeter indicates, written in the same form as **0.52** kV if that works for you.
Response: **80** kV
